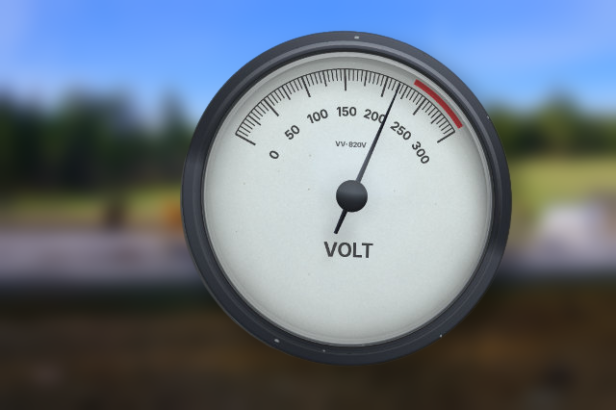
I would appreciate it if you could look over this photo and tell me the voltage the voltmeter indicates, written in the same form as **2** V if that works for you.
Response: **215** V
